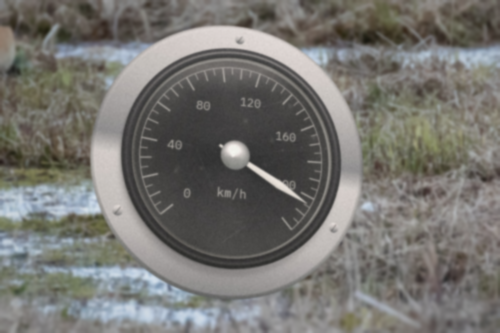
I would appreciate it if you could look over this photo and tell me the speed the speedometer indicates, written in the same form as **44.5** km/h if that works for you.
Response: **205** km/h
